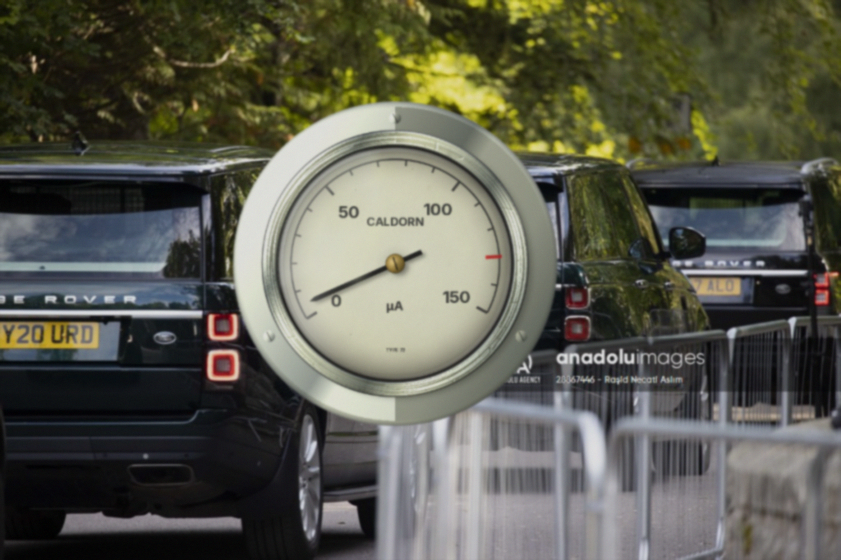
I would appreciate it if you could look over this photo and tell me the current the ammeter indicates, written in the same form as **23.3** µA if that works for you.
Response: **5** µA
